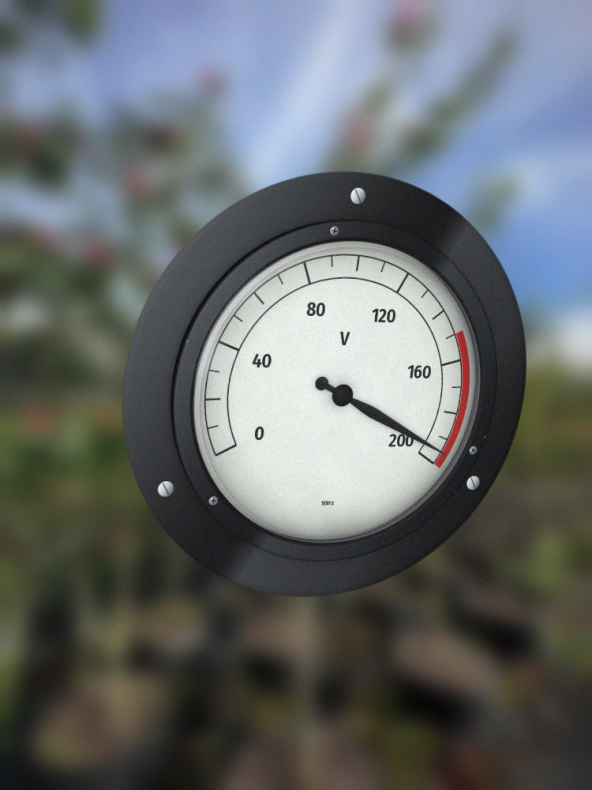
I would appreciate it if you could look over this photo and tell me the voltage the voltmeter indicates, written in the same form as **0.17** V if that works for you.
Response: **195** V
